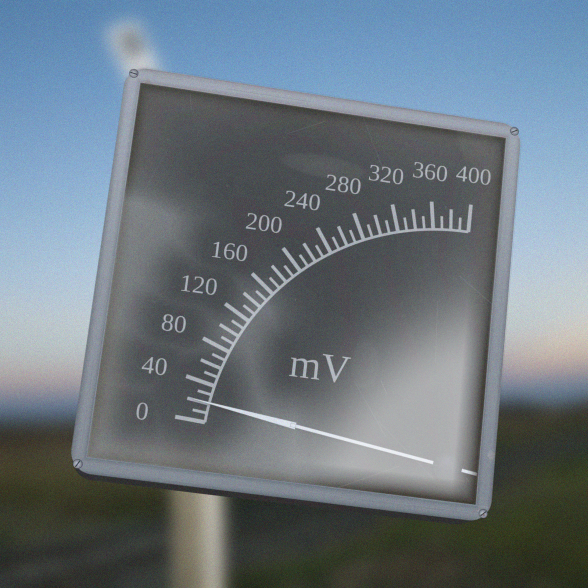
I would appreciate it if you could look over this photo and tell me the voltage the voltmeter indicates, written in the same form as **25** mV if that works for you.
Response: **20** mV
